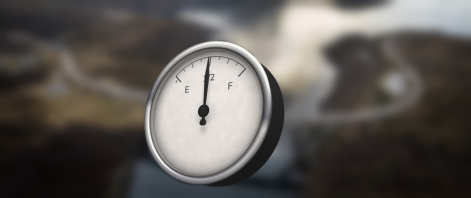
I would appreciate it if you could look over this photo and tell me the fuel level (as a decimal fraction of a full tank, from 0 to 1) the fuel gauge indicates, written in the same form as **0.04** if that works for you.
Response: **0.5**
